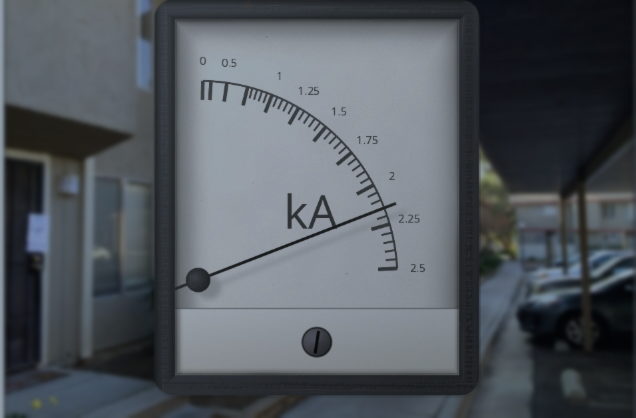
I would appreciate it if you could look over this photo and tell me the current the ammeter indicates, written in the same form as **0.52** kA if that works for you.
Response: **2.15** kA
